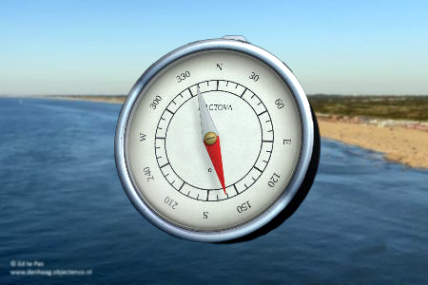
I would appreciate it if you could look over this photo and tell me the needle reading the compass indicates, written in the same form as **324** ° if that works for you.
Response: **160** °
